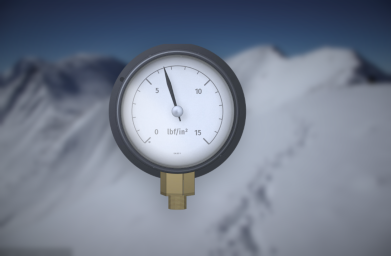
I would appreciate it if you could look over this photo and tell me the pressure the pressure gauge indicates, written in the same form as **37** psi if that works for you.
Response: **6.5** psi
